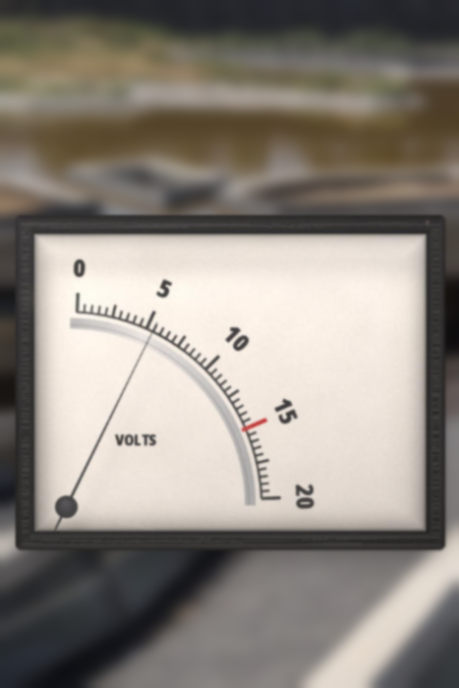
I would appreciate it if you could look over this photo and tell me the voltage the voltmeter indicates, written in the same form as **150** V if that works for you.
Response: **5.5** V
